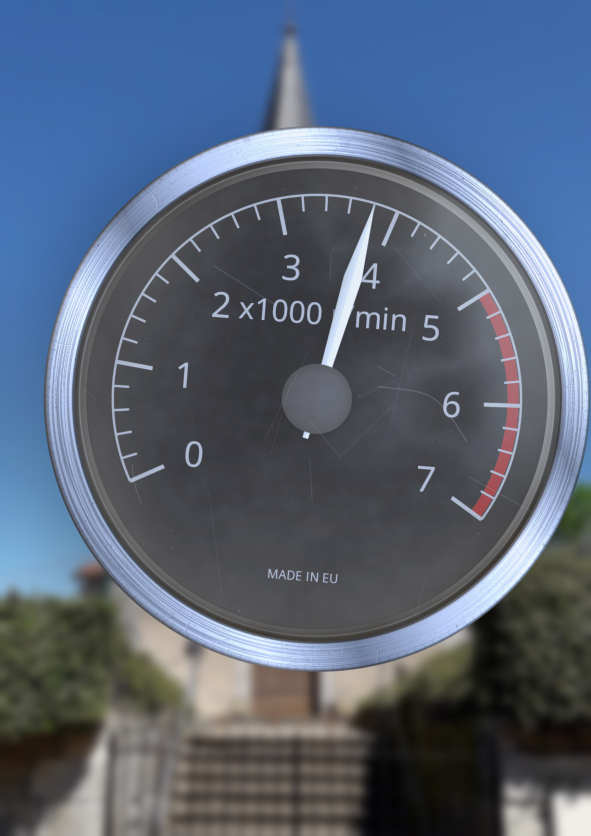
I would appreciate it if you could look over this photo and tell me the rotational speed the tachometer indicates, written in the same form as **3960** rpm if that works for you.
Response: **3800** rpm
